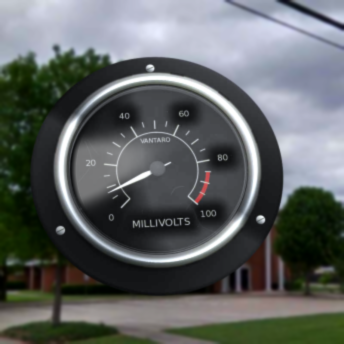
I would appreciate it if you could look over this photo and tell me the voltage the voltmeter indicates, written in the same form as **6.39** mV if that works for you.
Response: **7.5** mV
